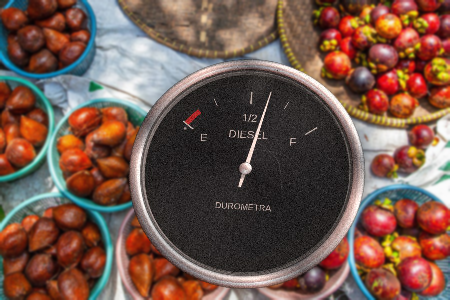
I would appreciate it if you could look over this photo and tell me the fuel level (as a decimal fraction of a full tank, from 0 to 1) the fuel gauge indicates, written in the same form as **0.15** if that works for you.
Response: **0.625**
